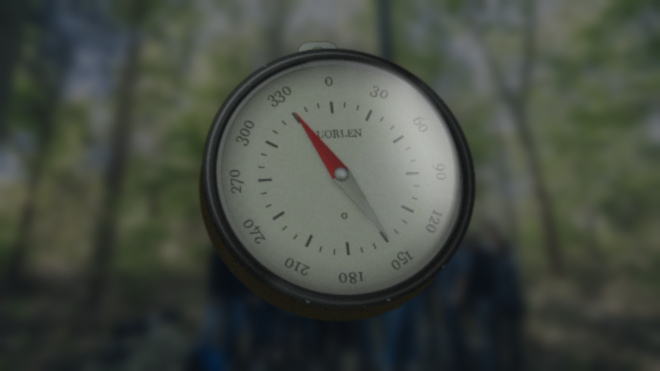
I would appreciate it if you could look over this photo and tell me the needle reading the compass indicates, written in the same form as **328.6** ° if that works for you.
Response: **330** °
